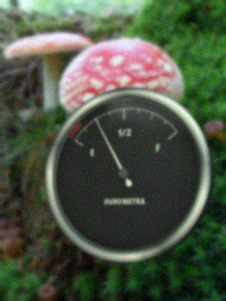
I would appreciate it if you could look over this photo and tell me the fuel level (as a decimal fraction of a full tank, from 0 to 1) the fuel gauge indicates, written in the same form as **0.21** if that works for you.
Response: **0.25**
